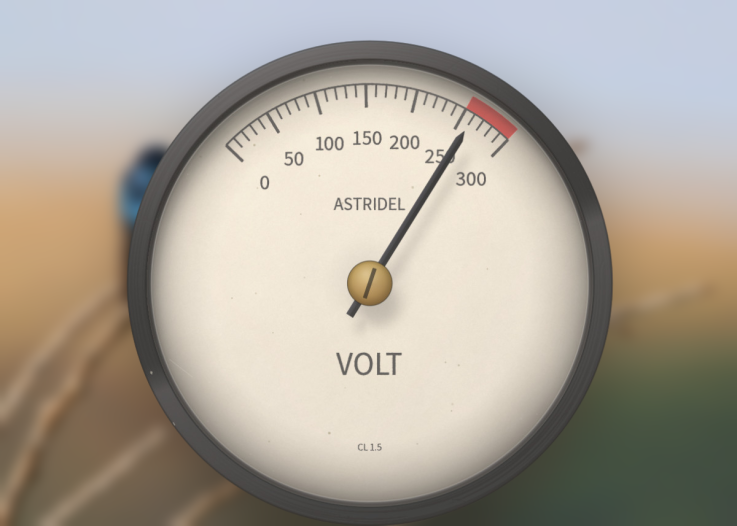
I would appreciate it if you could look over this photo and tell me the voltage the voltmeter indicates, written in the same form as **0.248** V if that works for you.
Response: **260** V
